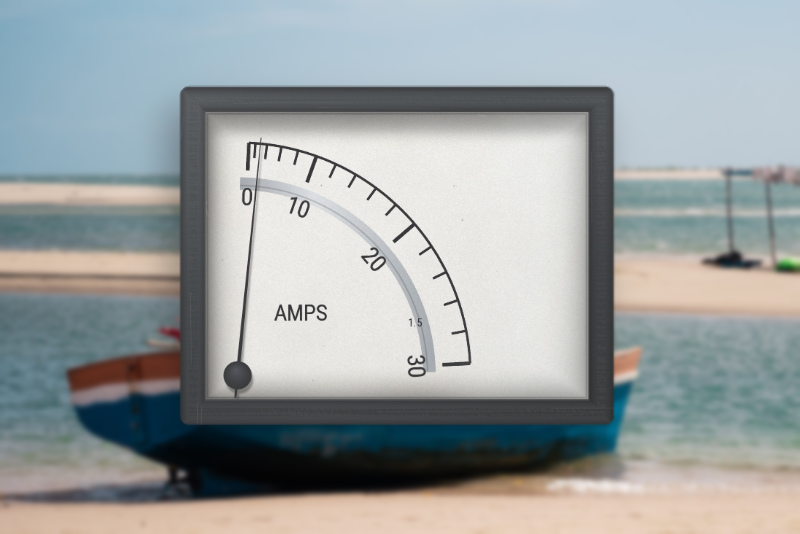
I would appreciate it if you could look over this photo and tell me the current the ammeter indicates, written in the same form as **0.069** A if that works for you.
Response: **3** A
